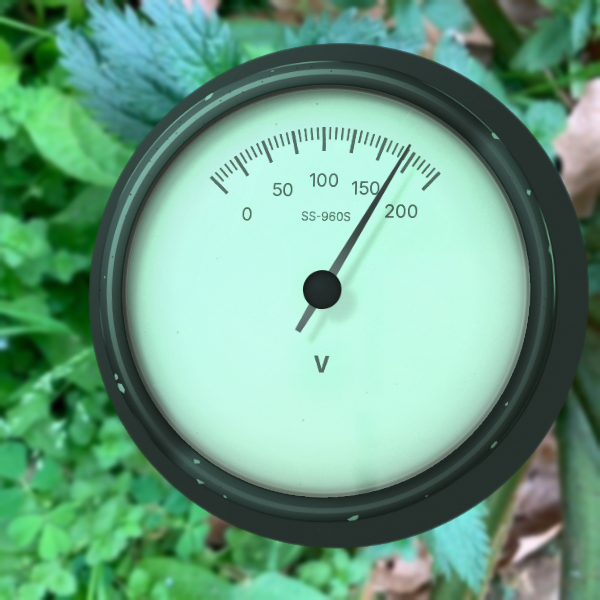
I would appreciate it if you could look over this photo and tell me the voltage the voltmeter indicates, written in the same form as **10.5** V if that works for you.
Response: **170** V
